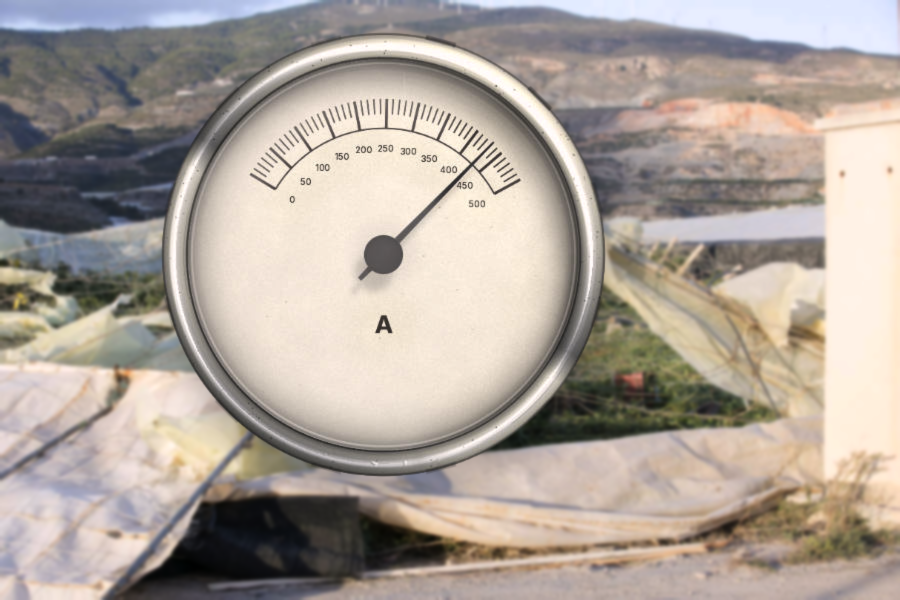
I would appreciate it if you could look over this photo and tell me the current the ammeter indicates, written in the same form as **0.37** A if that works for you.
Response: **430** A
